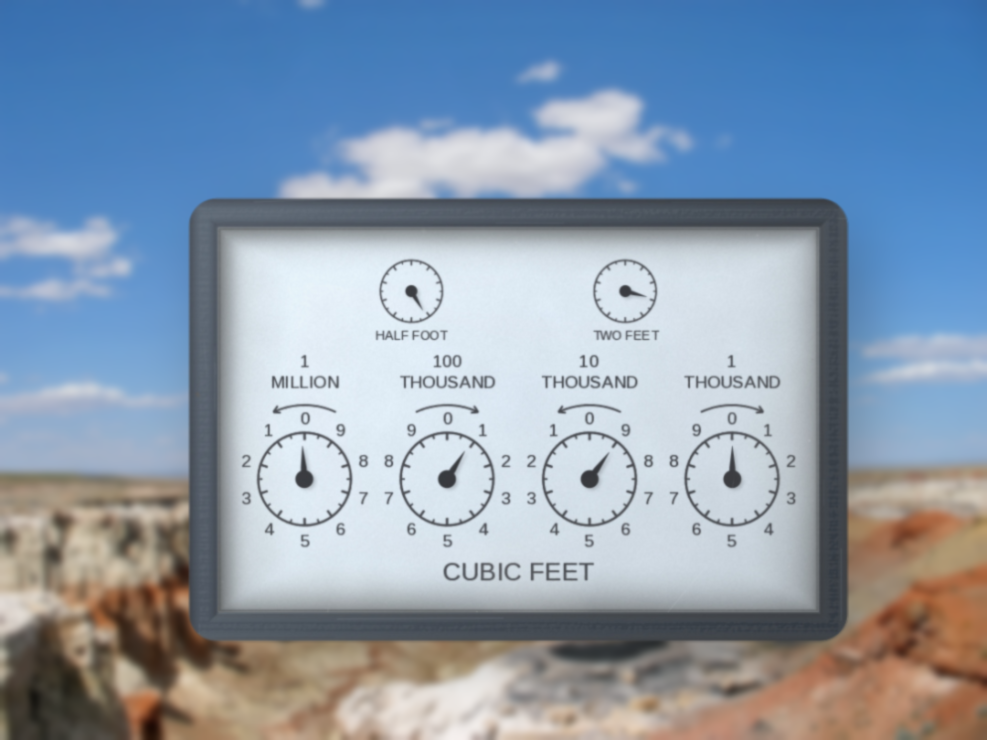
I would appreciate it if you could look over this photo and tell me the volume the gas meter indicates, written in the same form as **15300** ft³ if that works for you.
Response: **9000** ft³
